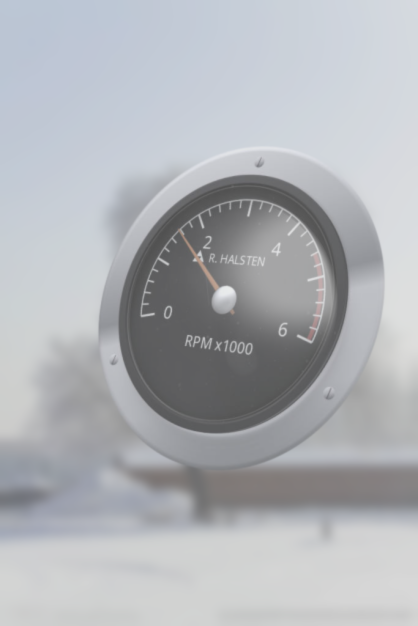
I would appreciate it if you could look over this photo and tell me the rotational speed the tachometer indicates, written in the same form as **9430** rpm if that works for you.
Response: **1600** rpm
